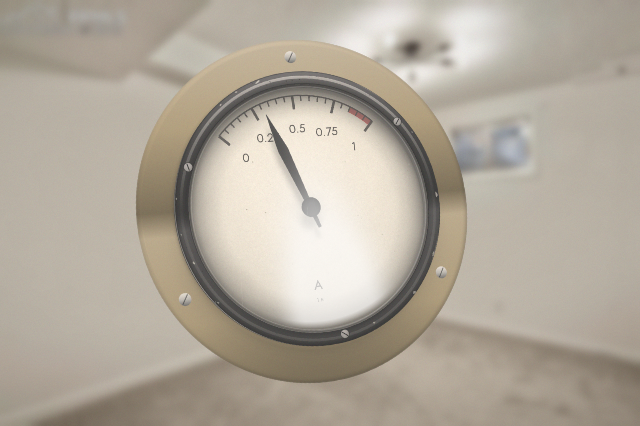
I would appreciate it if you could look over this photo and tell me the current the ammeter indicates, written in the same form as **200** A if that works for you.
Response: **0.3** A
